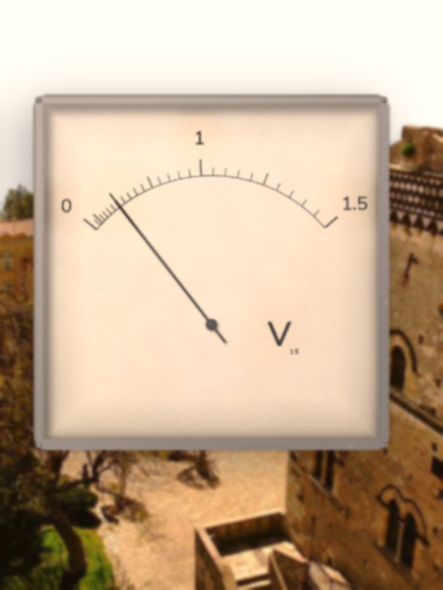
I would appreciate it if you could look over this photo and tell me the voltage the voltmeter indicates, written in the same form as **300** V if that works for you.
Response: **0.5** V
